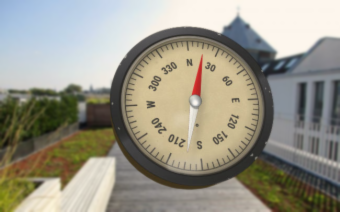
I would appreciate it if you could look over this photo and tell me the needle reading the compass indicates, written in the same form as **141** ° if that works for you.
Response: **15** °
